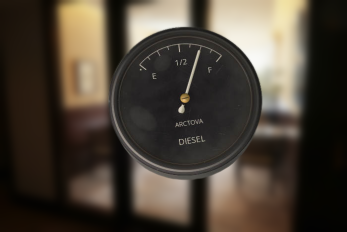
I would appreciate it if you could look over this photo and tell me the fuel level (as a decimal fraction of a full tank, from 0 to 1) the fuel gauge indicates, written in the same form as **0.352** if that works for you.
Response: **0.75**
